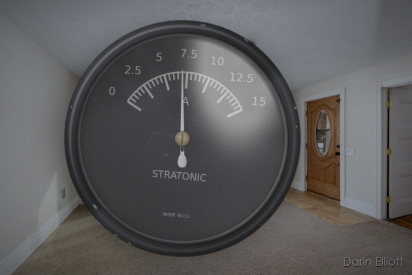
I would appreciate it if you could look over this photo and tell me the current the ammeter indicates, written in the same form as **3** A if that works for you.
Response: **7** A
